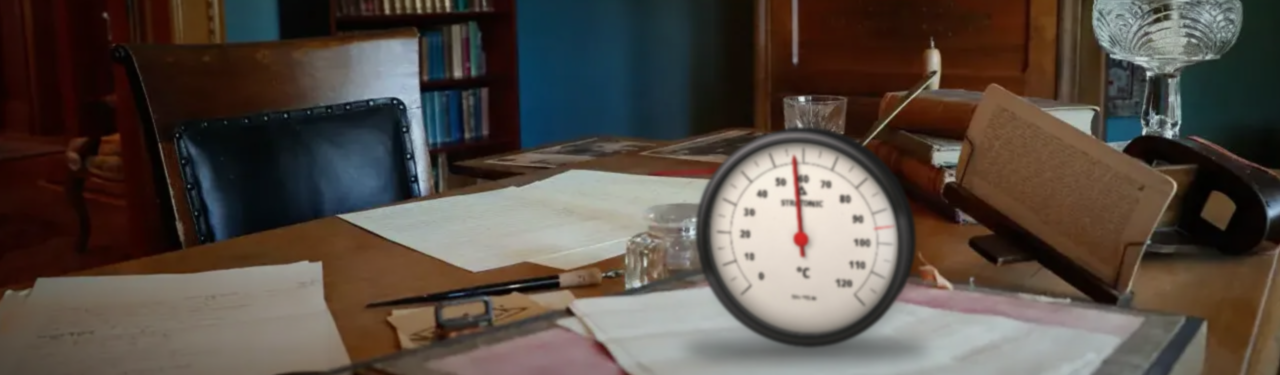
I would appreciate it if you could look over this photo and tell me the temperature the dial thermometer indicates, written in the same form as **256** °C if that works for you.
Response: **57.5** °C
